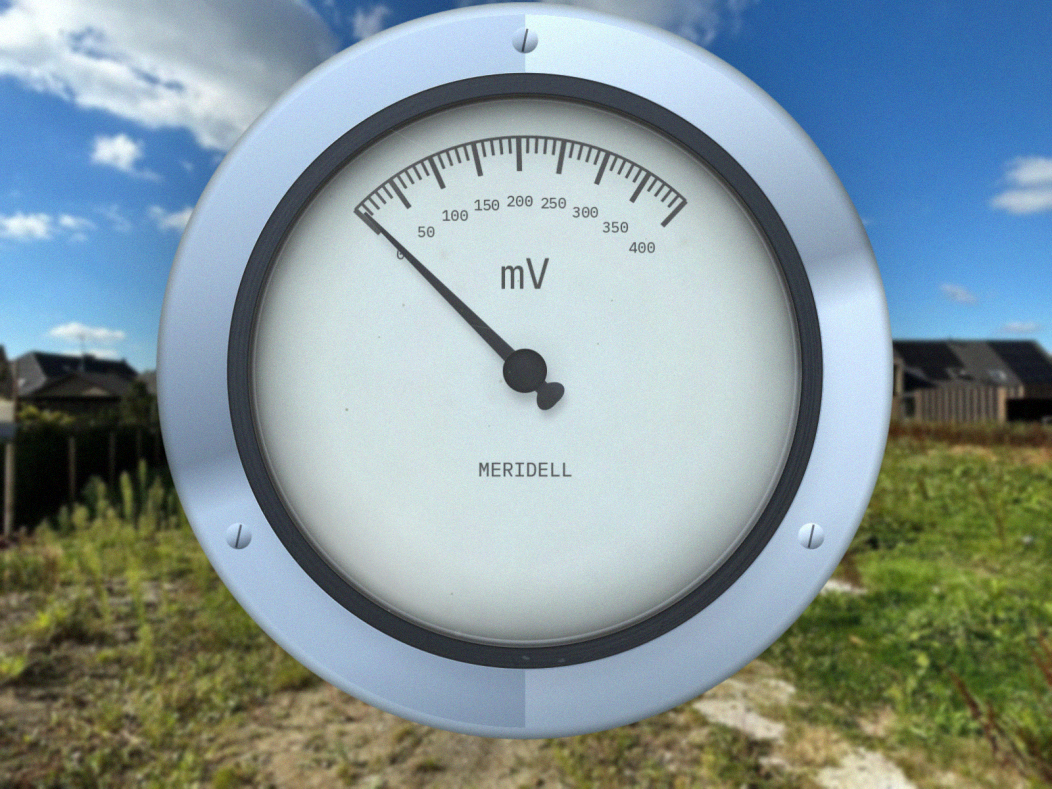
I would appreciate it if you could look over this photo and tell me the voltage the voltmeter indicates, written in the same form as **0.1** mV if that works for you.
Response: **5** mV
